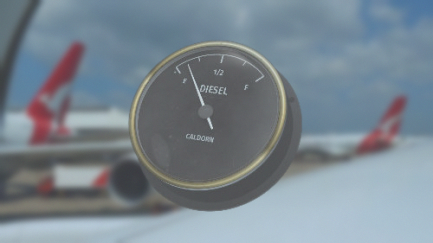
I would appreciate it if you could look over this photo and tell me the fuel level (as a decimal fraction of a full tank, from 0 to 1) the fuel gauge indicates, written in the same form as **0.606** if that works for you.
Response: **0.125**
